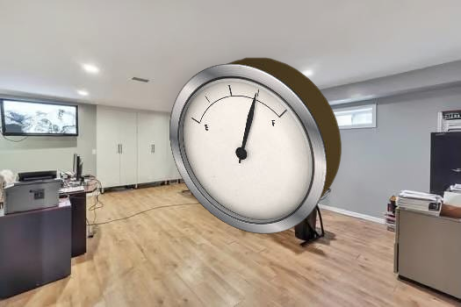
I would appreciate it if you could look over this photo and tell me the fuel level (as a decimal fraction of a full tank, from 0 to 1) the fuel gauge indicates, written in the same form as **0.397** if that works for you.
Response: **0.75**
